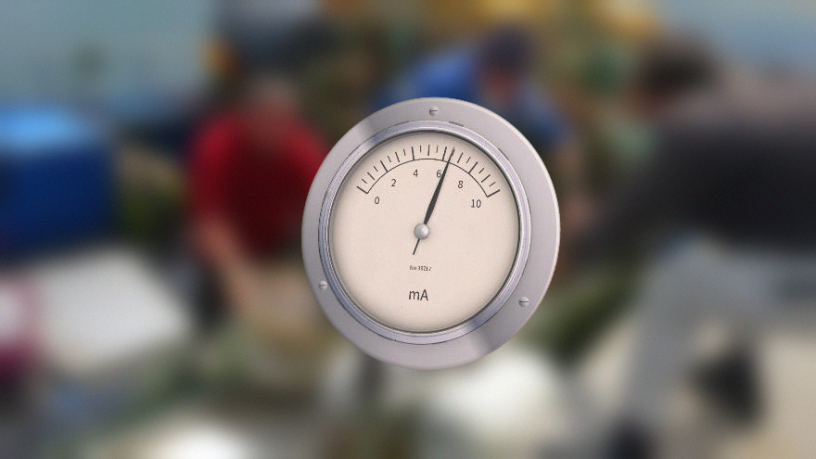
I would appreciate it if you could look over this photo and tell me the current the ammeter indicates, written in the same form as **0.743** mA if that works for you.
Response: **6.5** mA
